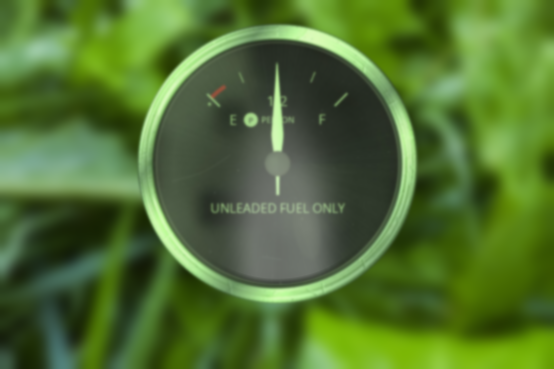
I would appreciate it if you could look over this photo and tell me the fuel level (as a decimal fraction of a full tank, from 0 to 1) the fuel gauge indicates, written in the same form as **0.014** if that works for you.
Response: **0.5**
